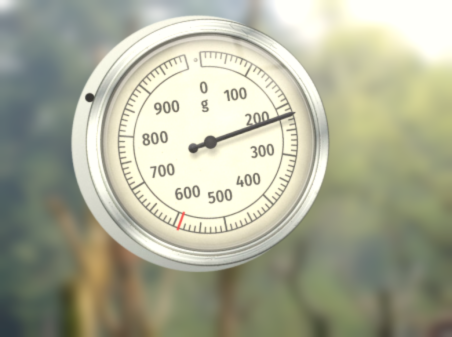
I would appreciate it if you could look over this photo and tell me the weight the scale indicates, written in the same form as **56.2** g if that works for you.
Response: **220** g
